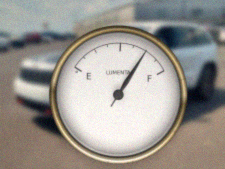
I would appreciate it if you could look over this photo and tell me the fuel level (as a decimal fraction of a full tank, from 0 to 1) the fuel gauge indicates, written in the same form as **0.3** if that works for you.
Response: **0.75**
